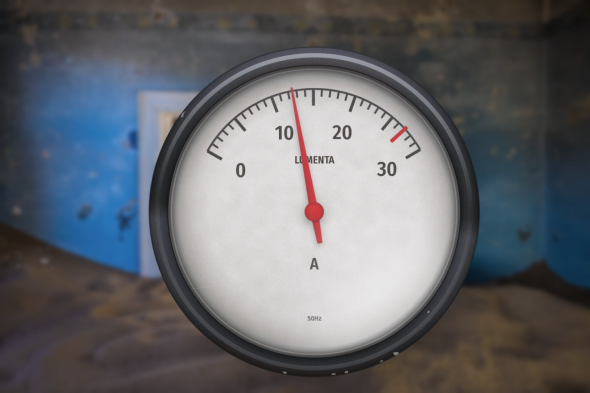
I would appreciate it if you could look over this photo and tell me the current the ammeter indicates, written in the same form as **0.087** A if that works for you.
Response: **12.5** A
